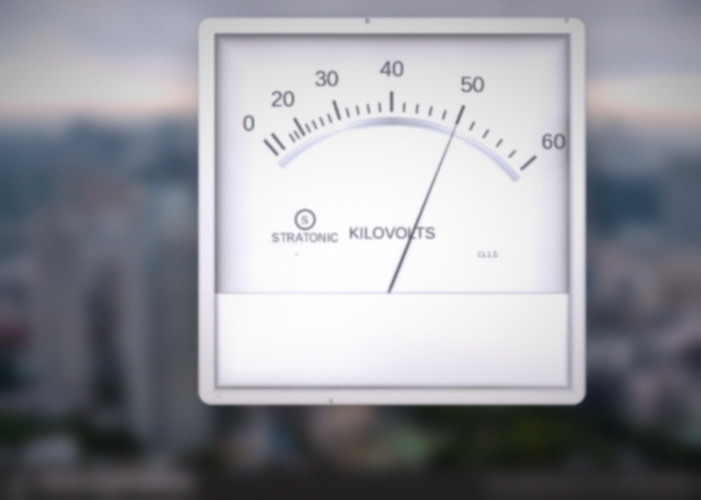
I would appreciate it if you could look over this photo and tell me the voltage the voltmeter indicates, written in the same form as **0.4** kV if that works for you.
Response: **50** kV
